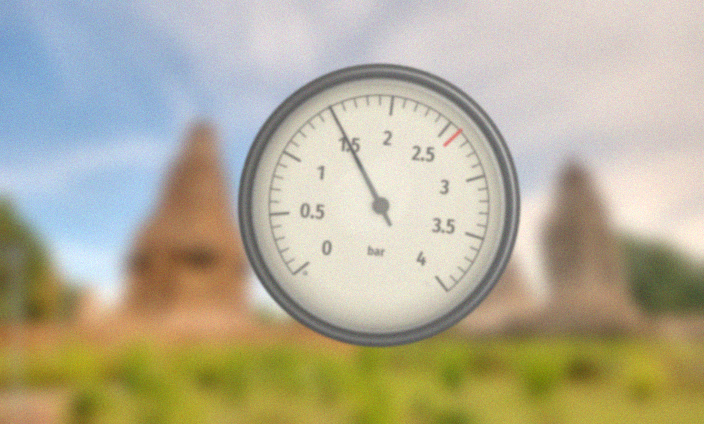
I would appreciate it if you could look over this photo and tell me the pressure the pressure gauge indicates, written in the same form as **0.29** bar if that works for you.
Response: **1.5** bar
